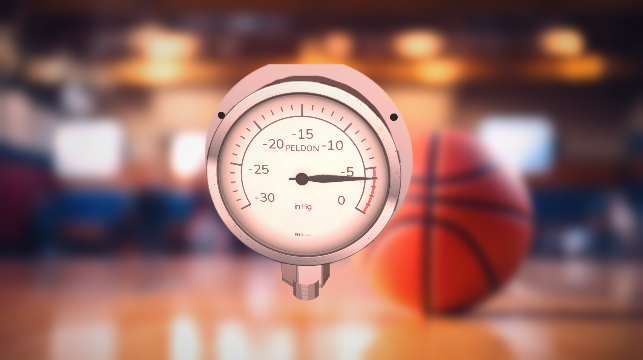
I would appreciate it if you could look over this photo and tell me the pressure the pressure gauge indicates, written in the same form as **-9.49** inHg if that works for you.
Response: **-4** inHg
